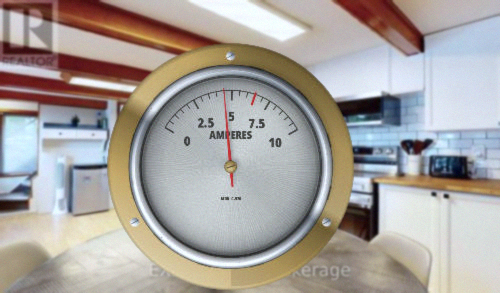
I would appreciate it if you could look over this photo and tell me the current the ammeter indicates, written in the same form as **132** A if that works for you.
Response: **4.5** A
